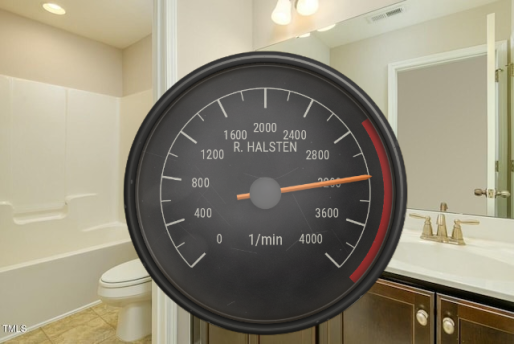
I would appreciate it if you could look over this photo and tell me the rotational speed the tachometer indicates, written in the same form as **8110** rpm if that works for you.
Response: **3200** rpm
